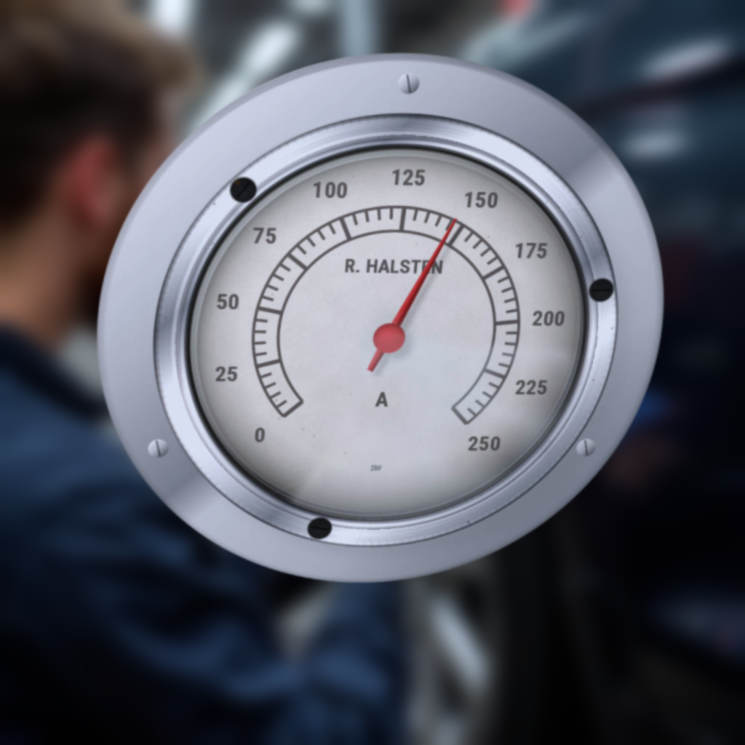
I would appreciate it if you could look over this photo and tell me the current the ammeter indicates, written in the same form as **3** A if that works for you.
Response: **145** A
